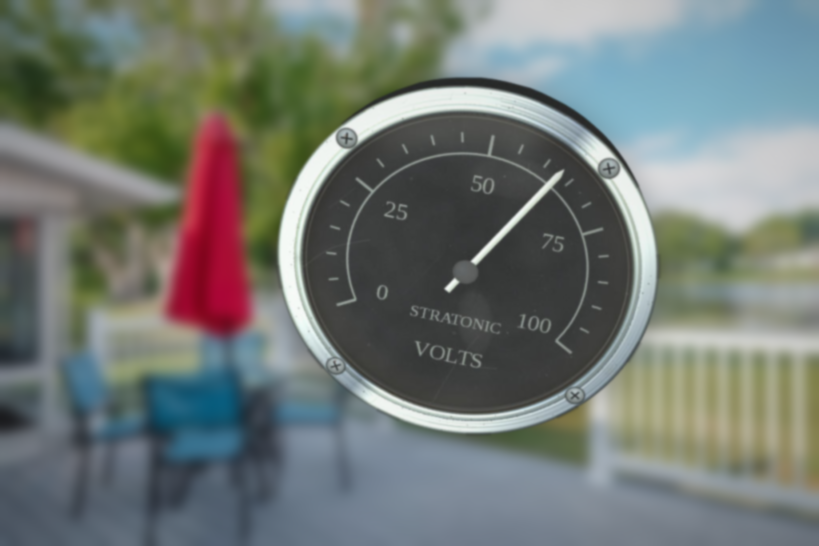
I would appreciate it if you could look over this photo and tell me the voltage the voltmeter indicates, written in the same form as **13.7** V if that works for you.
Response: **62.5** V
